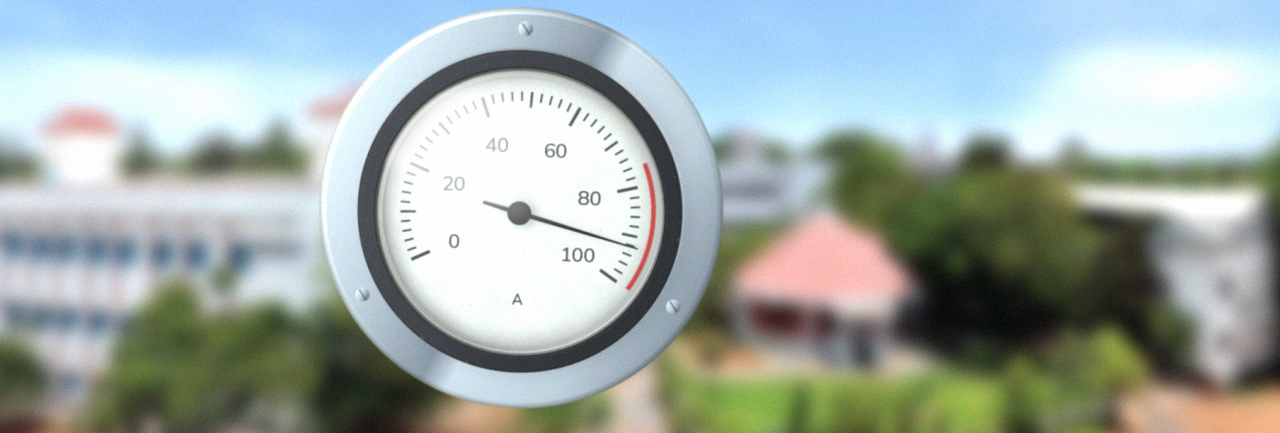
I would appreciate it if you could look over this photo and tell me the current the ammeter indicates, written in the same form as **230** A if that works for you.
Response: **92** A
